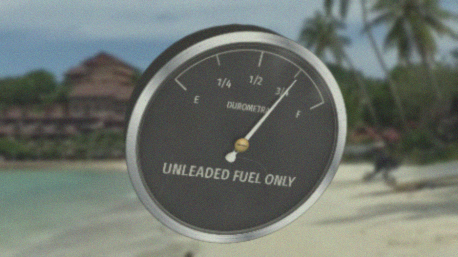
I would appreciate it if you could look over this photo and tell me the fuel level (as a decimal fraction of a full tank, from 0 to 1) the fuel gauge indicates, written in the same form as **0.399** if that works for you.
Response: **0.75**
